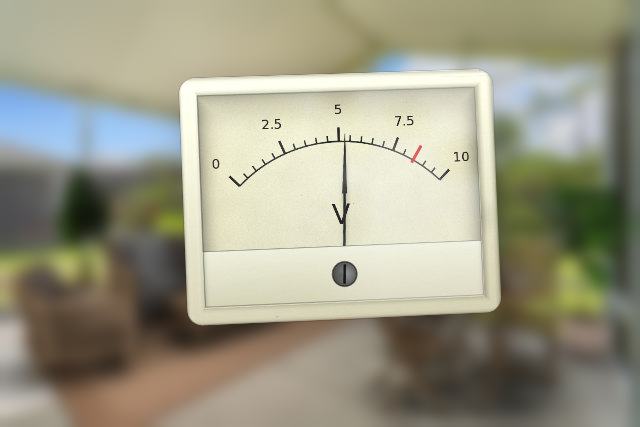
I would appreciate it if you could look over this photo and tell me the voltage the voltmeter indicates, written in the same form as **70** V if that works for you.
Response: **5.25** V
